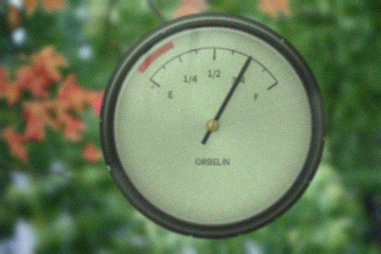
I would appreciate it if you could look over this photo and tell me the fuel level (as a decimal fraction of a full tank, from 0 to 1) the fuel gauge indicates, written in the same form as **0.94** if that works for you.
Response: **0.75**
